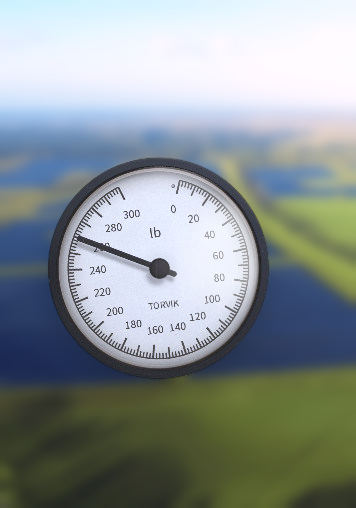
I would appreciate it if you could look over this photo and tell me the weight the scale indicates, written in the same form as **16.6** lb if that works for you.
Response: **260** lb
